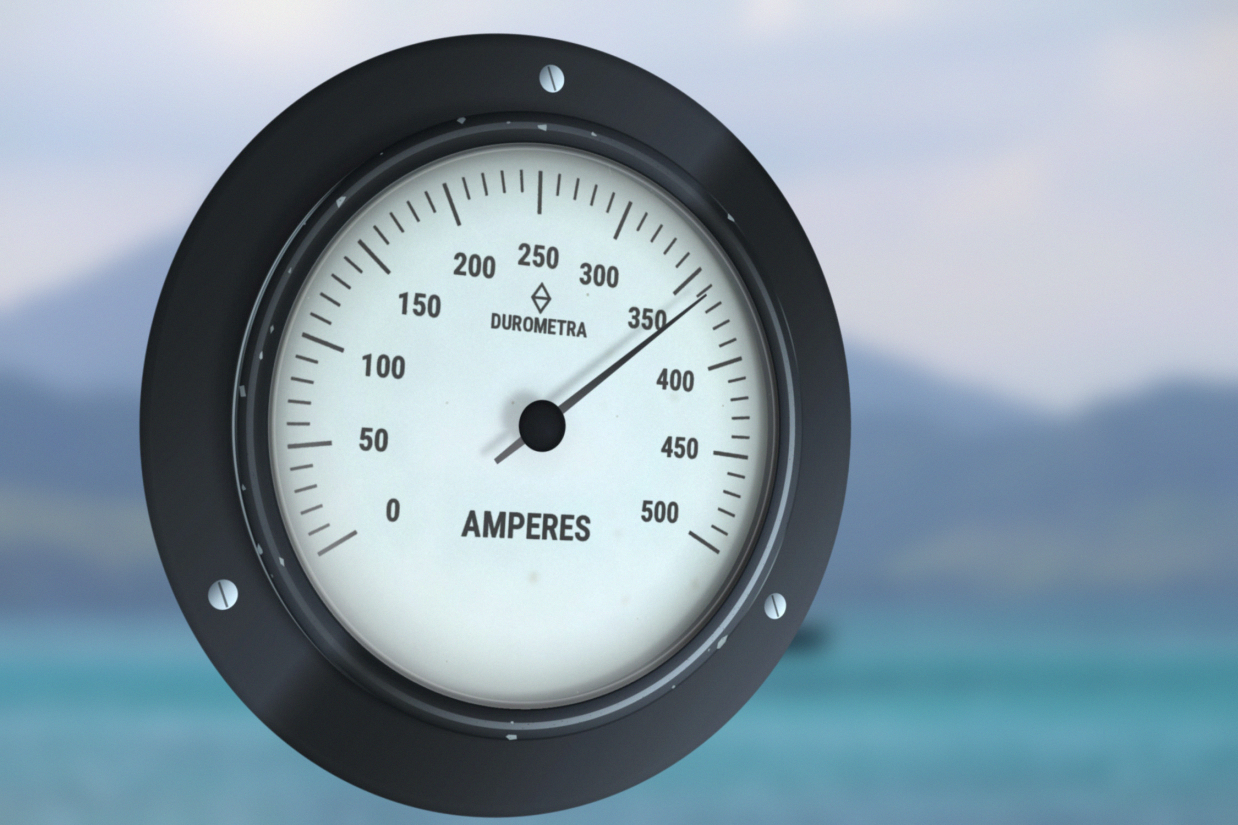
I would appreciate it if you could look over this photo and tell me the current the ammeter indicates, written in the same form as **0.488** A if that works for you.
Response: **360** A
